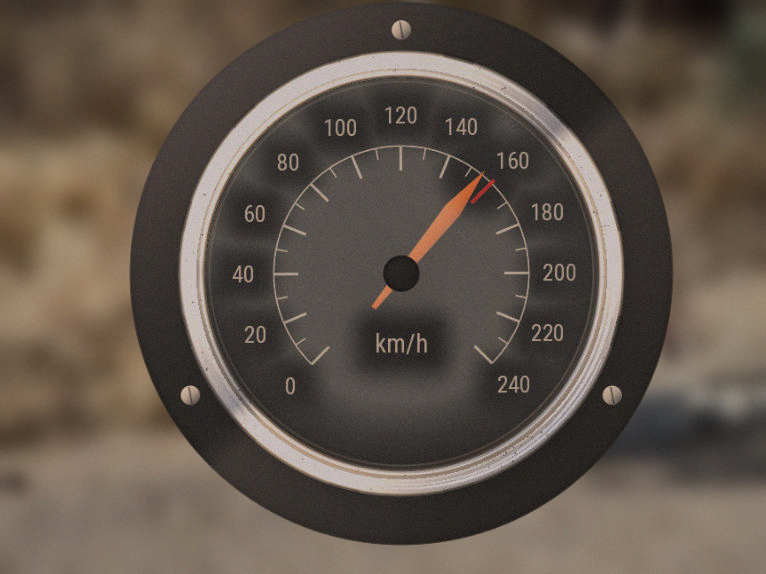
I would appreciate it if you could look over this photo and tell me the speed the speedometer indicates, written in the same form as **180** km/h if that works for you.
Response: **155** km/h
